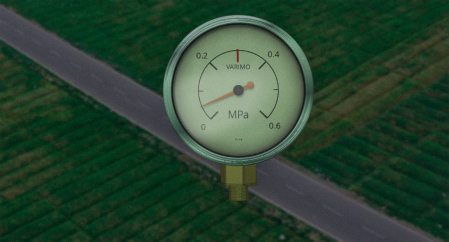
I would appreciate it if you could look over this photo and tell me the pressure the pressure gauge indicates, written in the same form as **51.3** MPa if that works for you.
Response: **0.05** MPa
